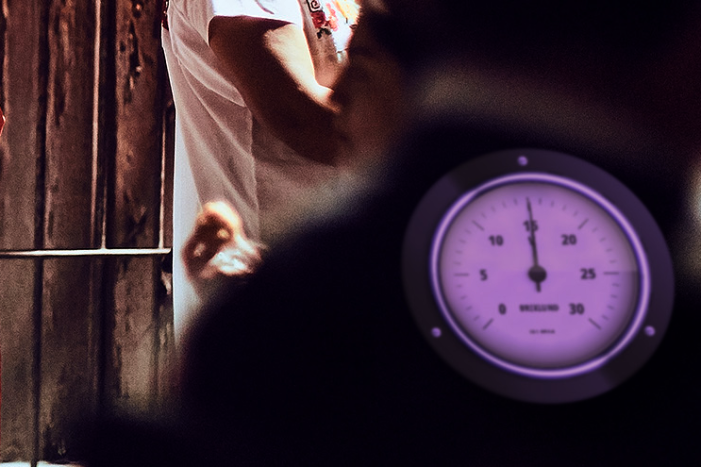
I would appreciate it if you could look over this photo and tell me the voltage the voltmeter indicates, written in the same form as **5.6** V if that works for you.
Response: **15** V
